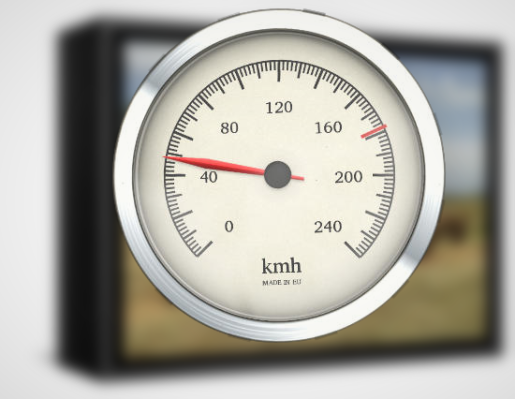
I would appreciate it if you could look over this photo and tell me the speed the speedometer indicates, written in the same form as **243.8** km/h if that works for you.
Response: **48** km/h
